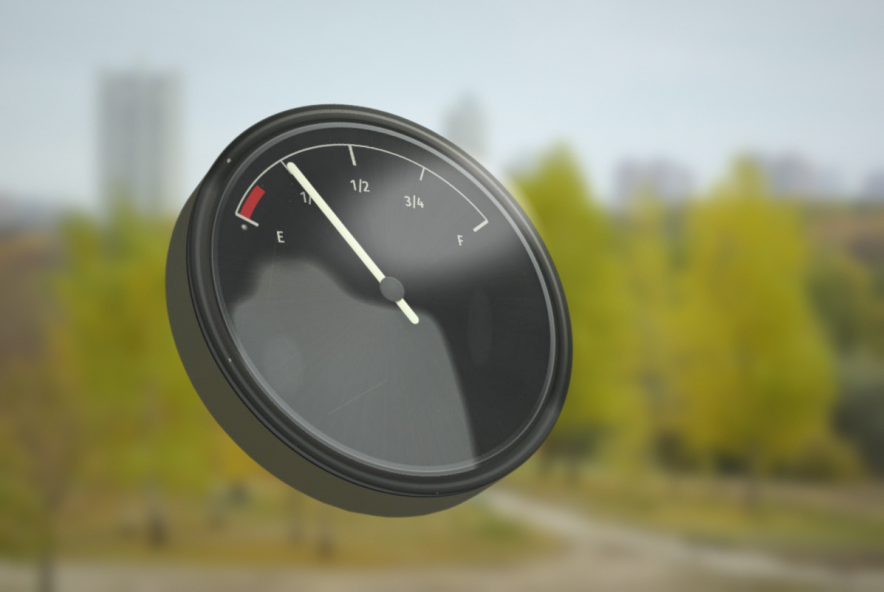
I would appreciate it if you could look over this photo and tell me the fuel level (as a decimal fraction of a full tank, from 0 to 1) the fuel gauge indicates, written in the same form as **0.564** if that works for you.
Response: **0.25**
